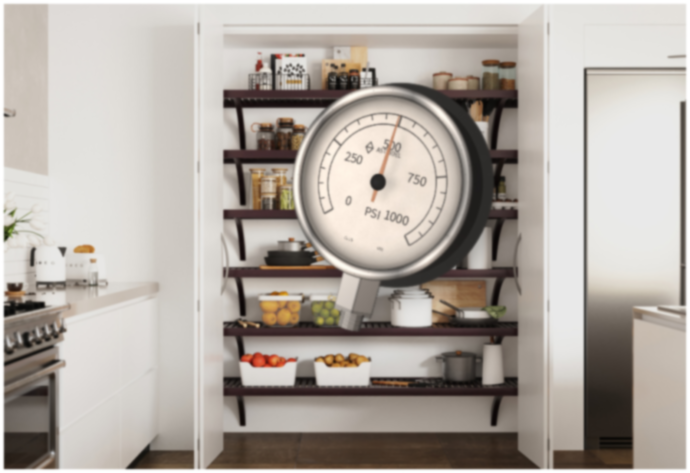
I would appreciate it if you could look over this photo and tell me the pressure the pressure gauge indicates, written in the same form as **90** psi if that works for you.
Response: **500** psi
